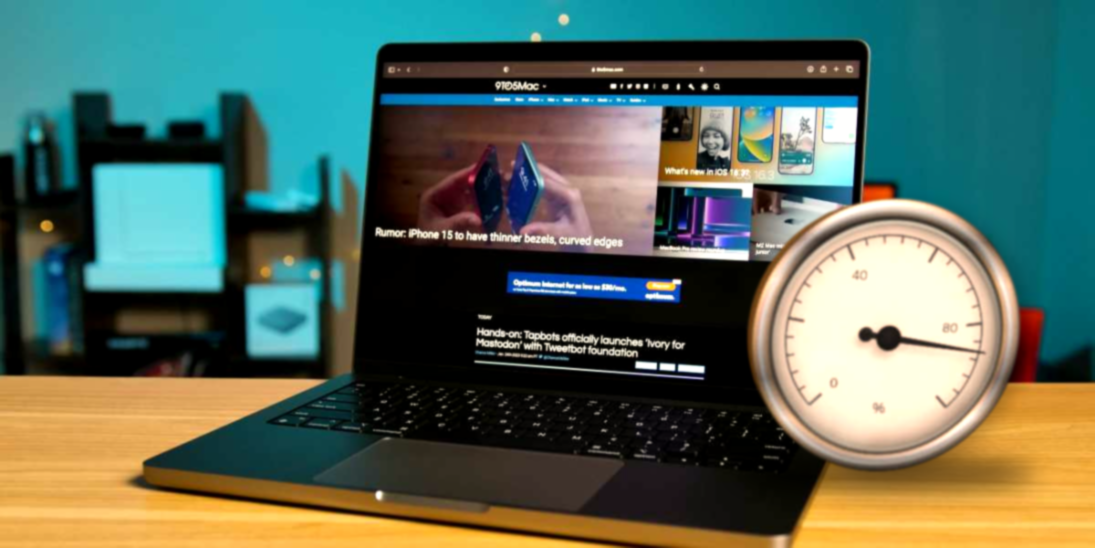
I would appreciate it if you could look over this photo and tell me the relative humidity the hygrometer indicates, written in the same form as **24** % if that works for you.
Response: **86** %
